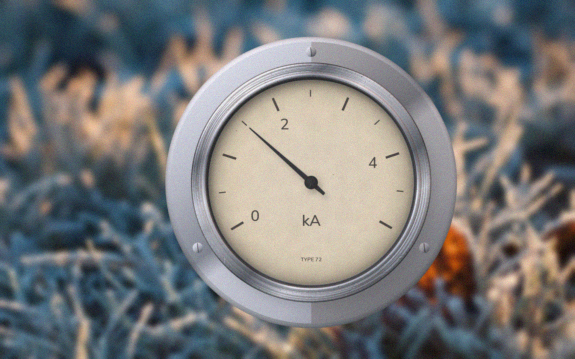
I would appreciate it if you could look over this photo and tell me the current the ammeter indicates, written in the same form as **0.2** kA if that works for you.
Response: **1.5** kA
